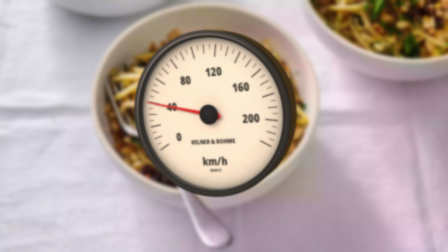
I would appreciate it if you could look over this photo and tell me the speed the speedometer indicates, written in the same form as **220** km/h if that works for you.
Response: **40** km/h
